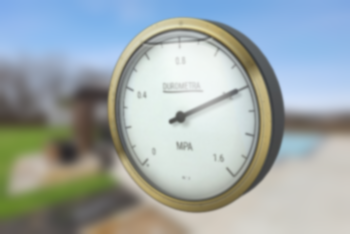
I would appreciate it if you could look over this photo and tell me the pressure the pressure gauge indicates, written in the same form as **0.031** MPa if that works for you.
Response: **1.2** MPa
